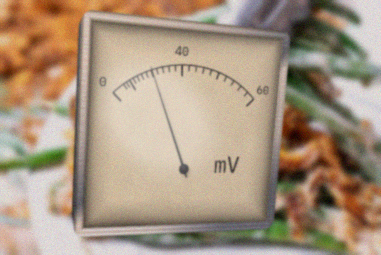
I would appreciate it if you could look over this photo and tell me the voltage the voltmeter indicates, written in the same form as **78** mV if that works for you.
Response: **30** mV
